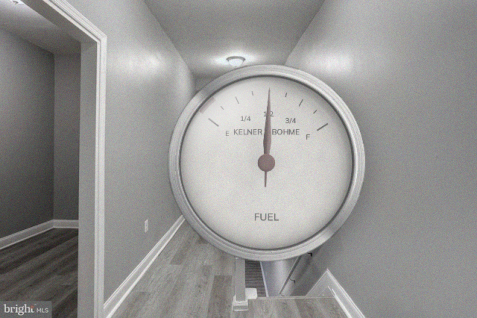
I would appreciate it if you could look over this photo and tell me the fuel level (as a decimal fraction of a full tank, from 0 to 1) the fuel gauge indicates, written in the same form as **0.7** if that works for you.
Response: **0.5**
